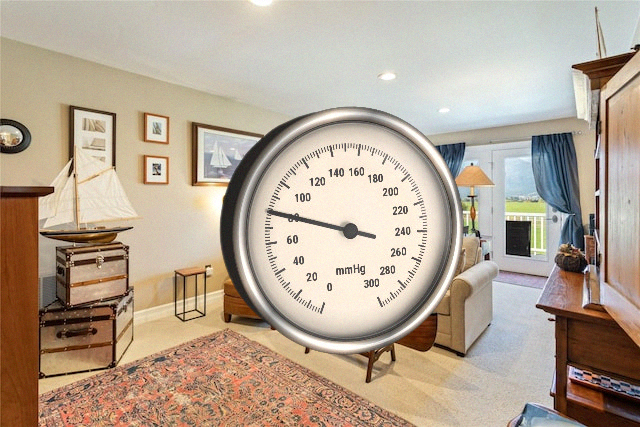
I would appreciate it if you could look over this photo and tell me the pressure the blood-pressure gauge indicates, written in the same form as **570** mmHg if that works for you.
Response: **80** mmHg
